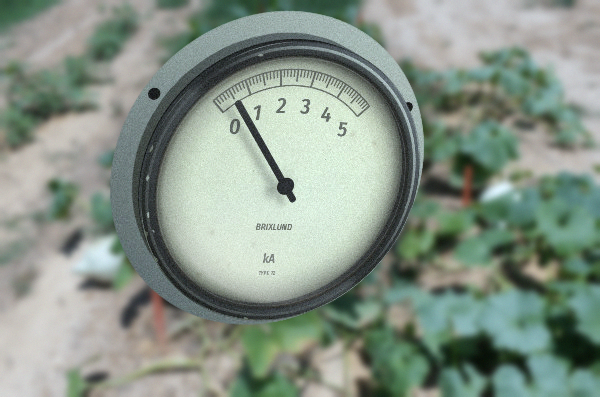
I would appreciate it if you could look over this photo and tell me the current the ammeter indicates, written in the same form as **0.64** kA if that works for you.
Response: **0.5** kA
